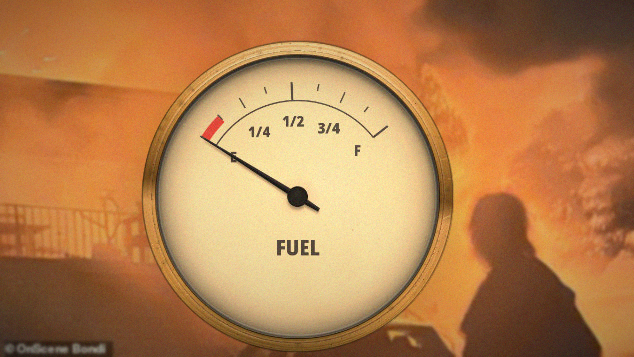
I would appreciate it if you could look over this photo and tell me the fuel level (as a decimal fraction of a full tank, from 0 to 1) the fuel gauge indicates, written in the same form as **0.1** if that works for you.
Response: **0**
